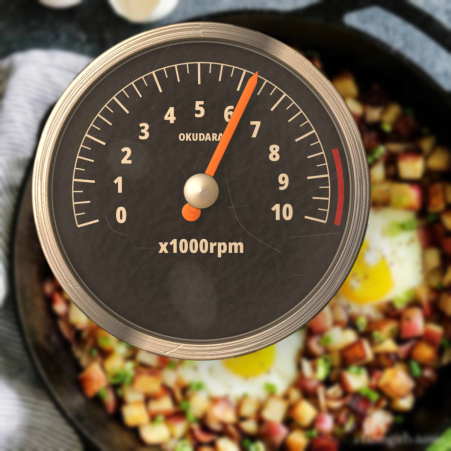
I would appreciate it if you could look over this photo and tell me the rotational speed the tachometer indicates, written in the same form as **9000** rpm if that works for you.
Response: **6250** rpm
